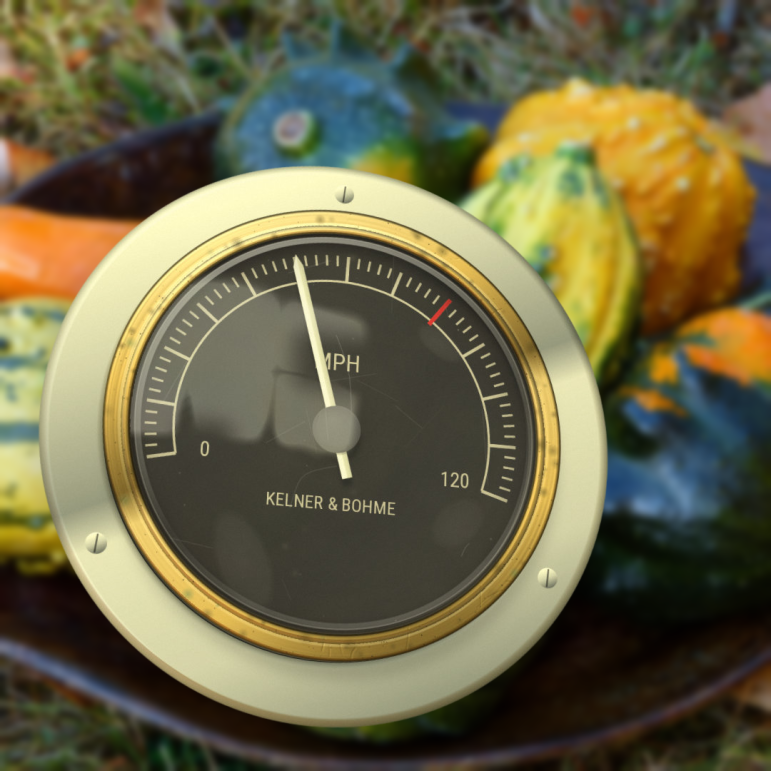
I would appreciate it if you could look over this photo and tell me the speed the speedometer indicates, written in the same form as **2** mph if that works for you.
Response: **50** mph
